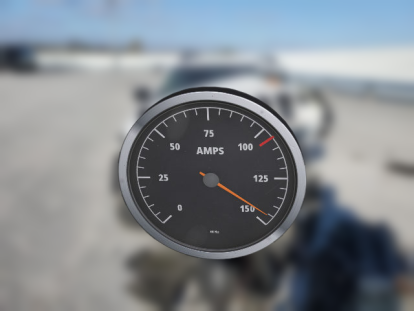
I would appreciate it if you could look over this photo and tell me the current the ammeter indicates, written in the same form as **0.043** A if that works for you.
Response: **145** A
